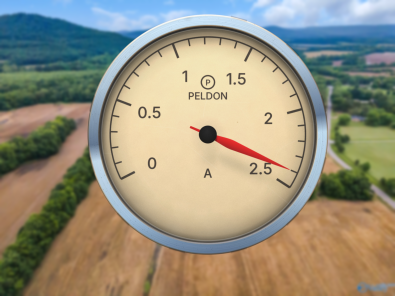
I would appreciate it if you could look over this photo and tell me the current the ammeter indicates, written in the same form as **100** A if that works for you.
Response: **2.4** A
